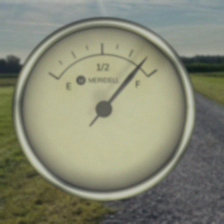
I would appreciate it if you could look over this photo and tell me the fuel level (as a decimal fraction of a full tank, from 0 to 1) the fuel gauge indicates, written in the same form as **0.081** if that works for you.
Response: **0.875**
